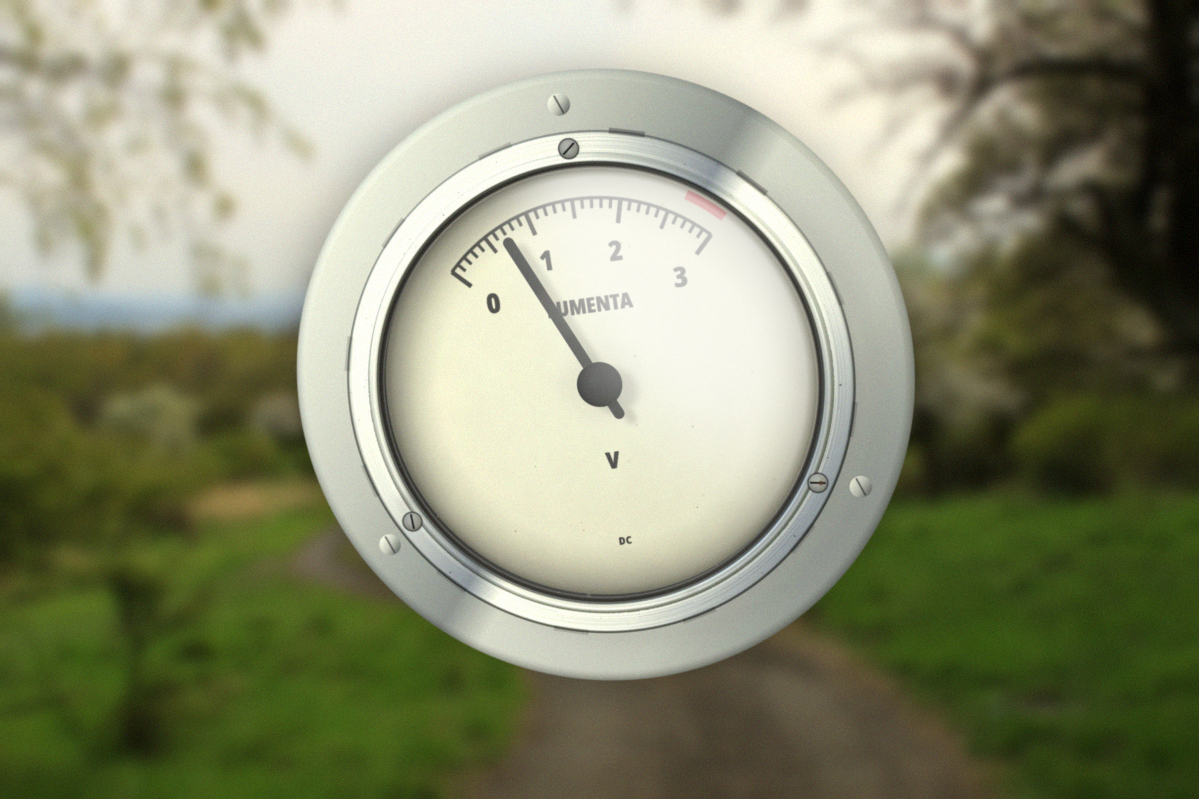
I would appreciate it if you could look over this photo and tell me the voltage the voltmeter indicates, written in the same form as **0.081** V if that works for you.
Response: **0.7** V
